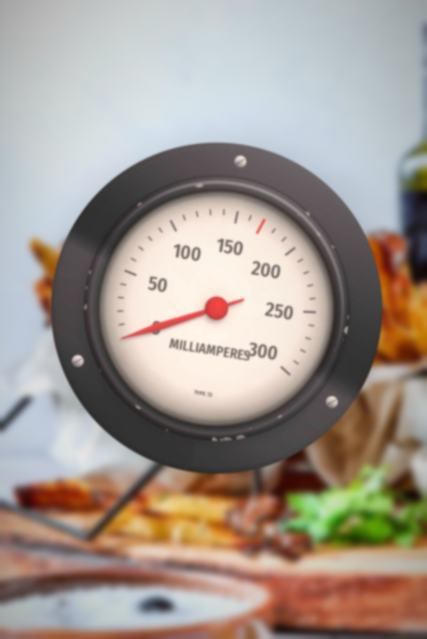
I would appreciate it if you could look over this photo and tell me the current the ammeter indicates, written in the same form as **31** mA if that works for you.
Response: **0** mA
